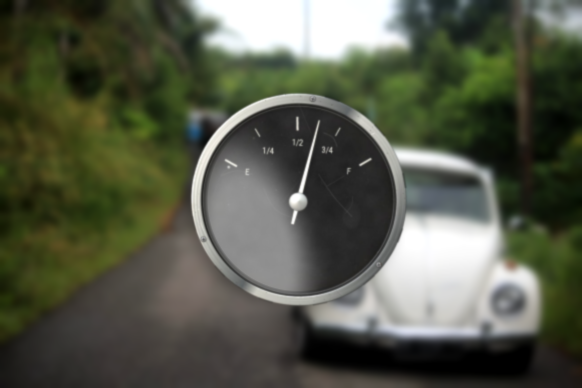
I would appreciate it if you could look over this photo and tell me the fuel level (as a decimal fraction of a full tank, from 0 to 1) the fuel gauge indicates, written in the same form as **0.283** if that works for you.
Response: **0.625**
